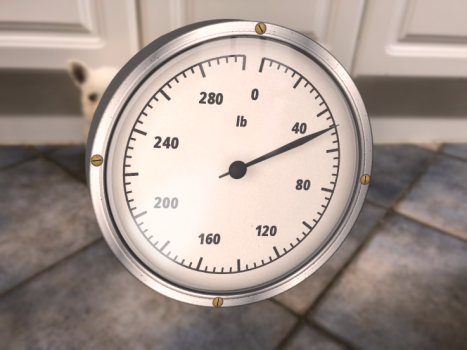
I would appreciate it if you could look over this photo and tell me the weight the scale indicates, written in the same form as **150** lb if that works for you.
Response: **48** lb
